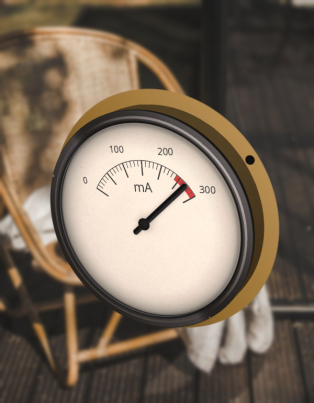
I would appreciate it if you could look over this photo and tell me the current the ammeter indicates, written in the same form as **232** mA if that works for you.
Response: **270** mA
